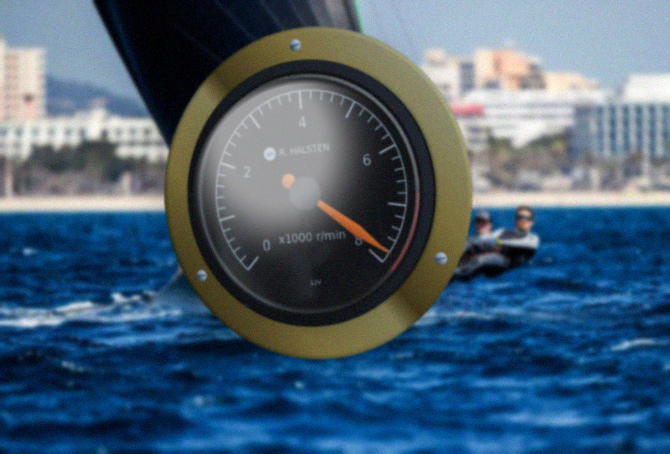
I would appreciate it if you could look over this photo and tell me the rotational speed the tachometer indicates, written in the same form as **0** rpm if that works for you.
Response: **7800** rpm
